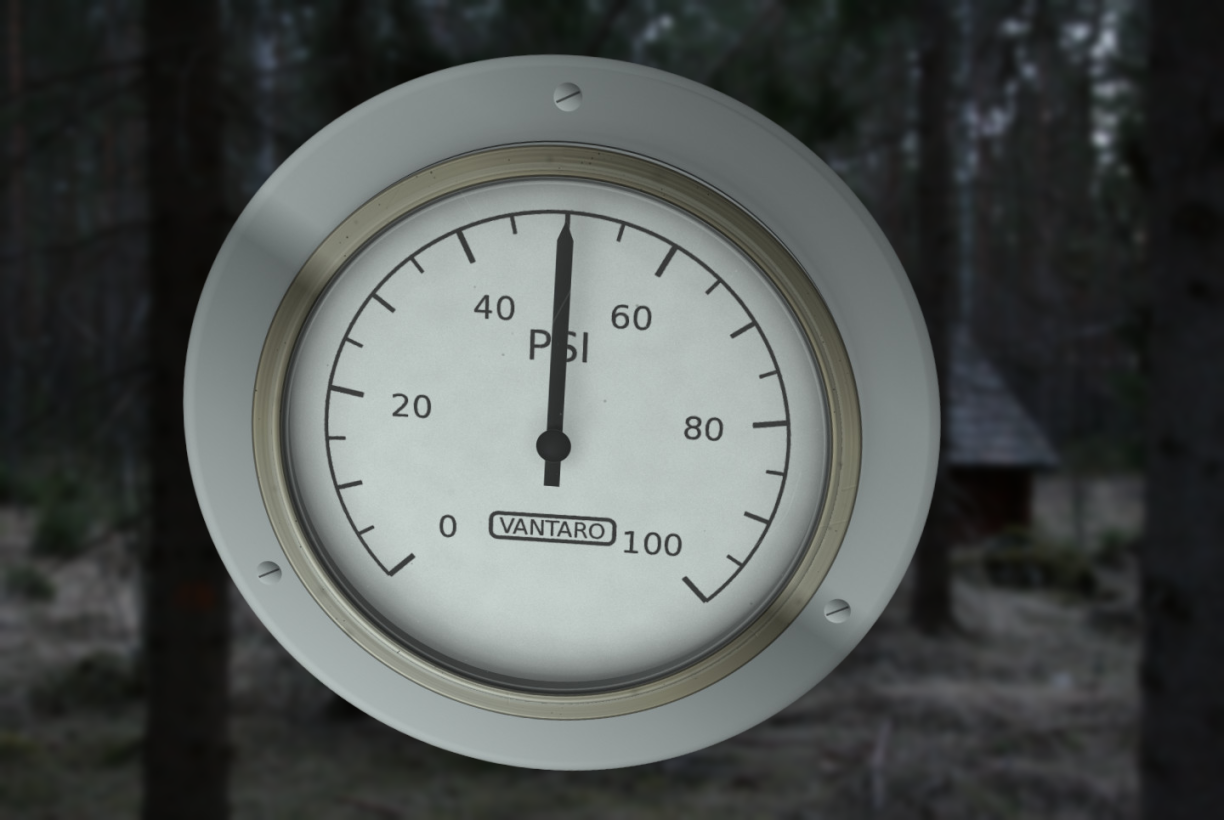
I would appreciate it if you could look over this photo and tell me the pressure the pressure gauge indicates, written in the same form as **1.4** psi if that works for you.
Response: **50** psi
